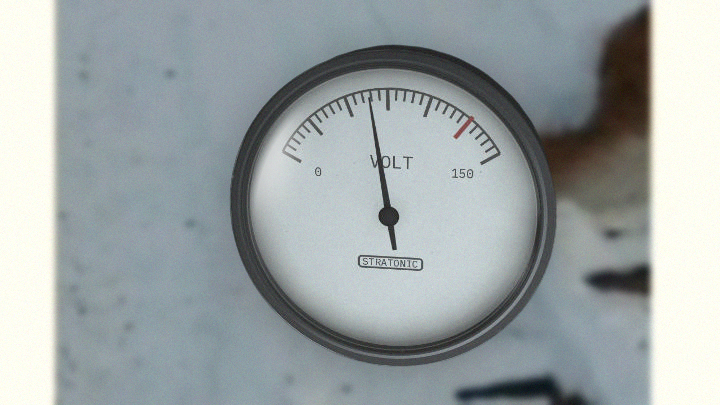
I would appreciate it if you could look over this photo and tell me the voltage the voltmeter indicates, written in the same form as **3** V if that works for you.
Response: **65** V
